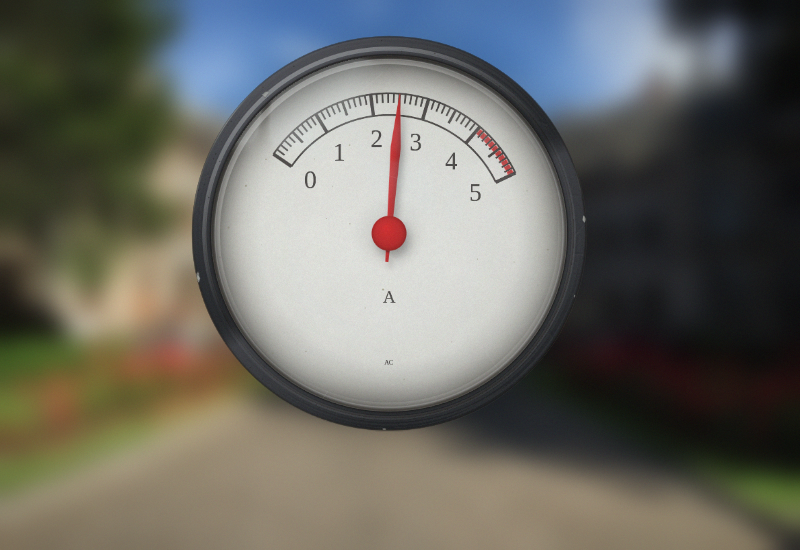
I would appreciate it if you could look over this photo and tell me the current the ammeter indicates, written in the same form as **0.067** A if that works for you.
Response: **2.5** A
